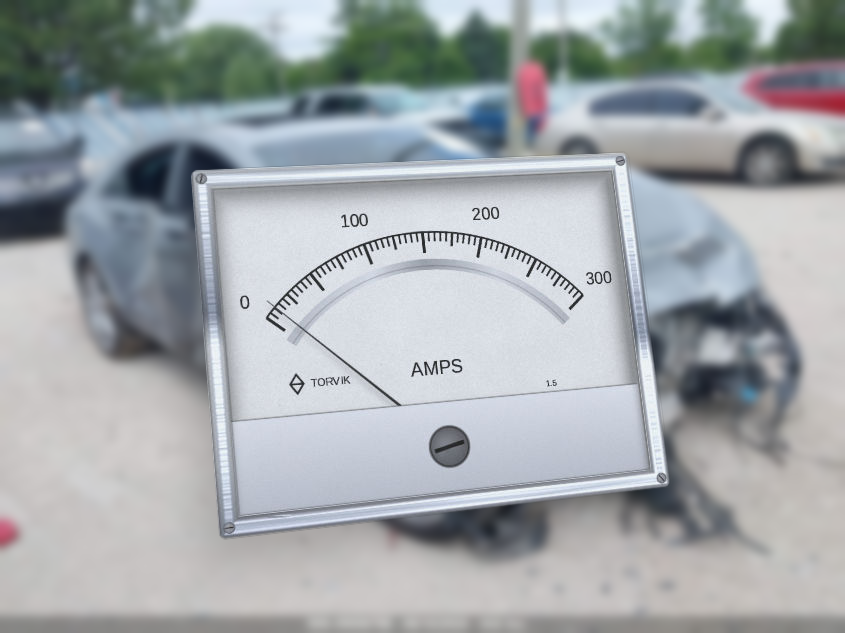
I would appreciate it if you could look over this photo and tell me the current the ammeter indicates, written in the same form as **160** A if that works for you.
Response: **10** A
